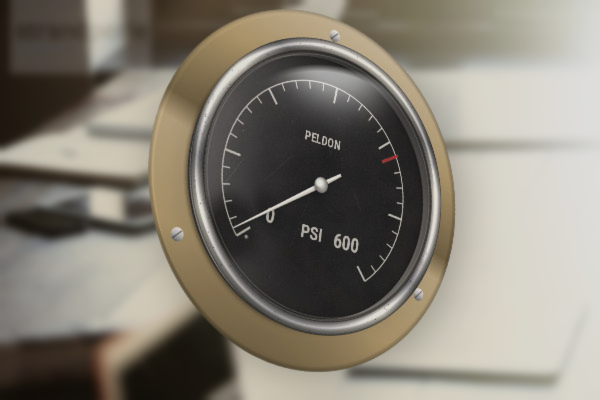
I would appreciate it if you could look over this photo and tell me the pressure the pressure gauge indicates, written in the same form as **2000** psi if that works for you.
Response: **10** psi
